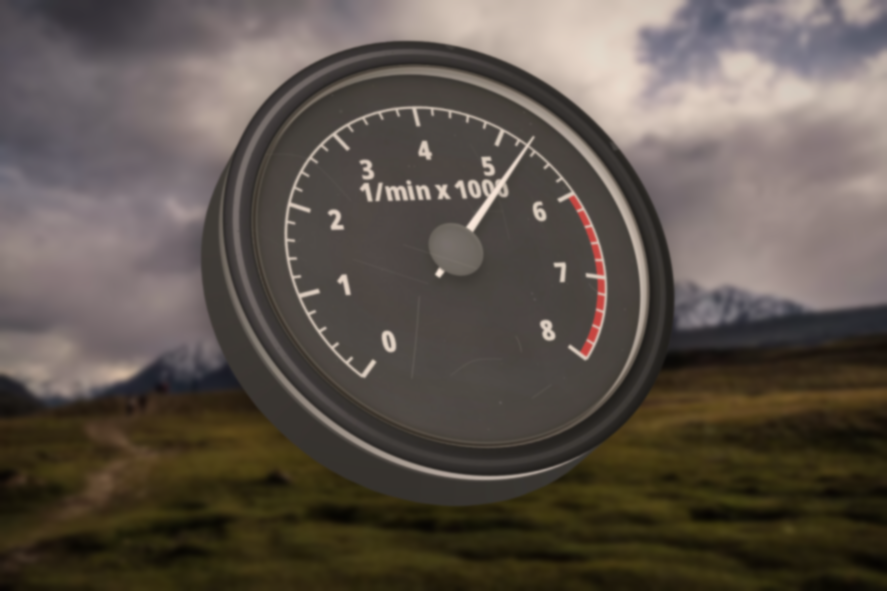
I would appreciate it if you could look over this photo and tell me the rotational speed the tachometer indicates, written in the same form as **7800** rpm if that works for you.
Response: **5300** rpm
